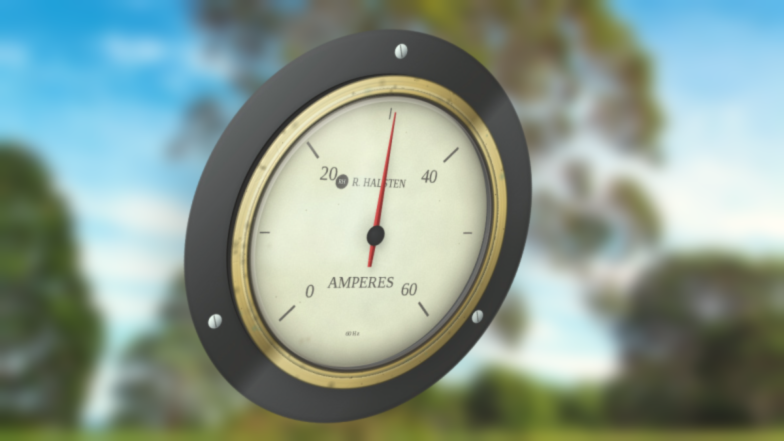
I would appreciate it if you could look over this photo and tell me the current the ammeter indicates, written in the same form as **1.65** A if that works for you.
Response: **30** A
